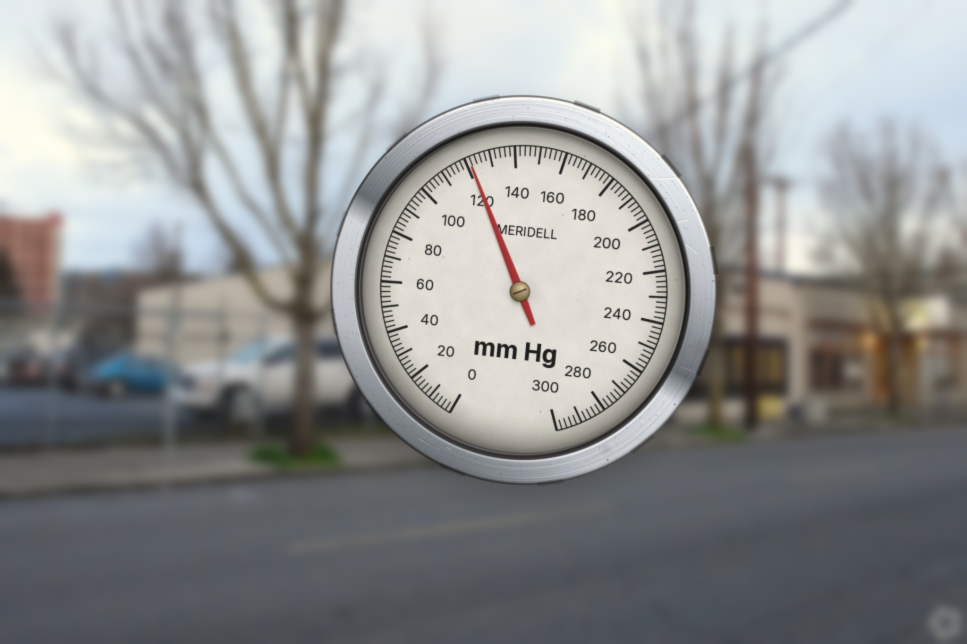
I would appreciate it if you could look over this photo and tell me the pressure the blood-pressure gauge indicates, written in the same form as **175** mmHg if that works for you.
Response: **122** mmHg
